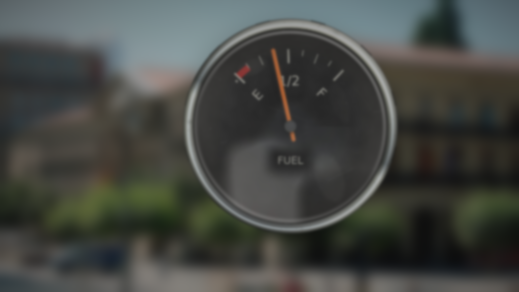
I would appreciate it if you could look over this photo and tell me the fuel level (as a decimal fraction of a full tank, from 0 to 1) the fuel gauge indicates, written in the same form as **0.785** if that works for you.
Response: **0.375**
